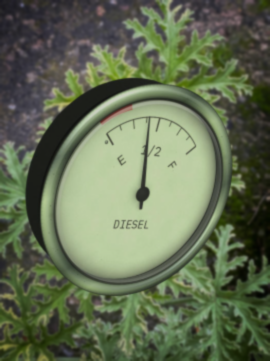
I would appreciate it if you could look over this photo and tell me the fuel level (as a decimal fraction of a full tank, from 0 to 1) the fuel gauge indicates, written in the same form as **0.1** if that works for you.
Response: **0.375**
